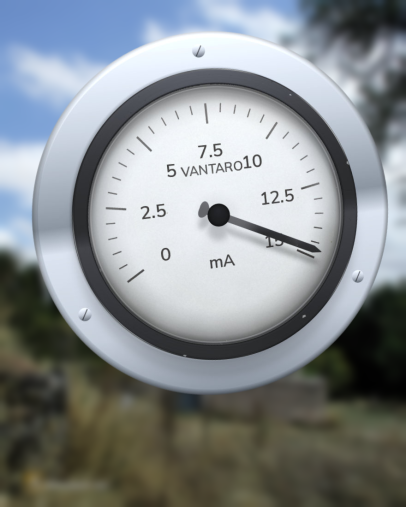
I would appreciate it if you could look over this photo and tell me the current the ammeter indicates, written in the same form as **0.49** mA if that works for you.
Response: **14.75** mA
